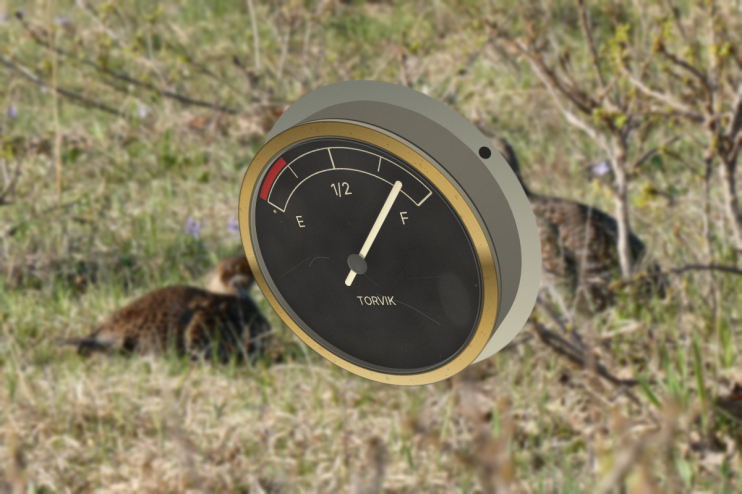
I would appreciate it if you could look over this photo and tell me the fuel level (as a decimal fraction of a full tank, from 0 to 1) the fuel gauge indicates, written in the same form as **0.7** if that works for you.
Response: **0.875**
